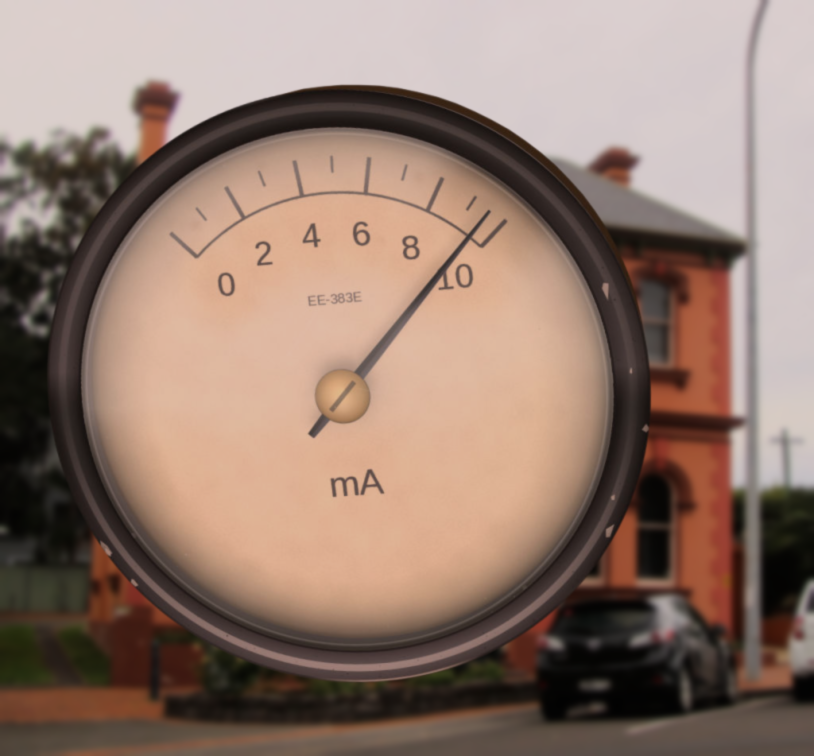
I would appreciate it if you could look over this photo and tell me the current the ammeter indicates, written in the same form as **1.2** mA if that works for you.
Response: **9.5** mA
